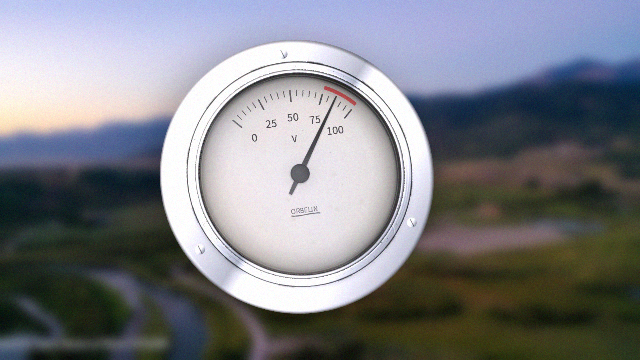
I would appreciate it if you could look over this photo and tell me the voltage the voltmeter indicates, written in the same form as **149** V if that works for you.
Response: **85** V
